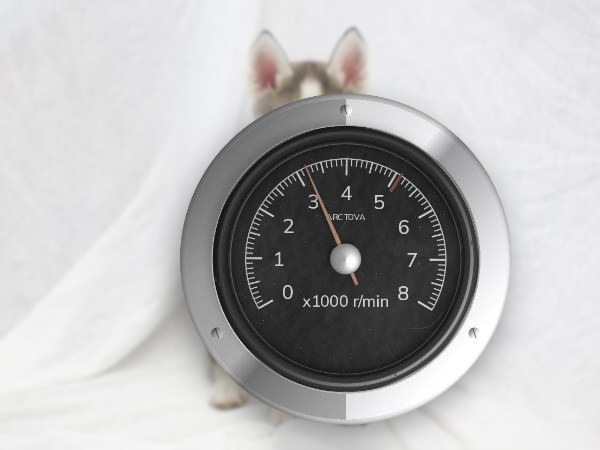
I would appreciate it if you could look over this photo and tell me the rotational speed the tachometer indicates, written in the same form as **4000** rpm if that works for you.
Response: **3200** rpm
